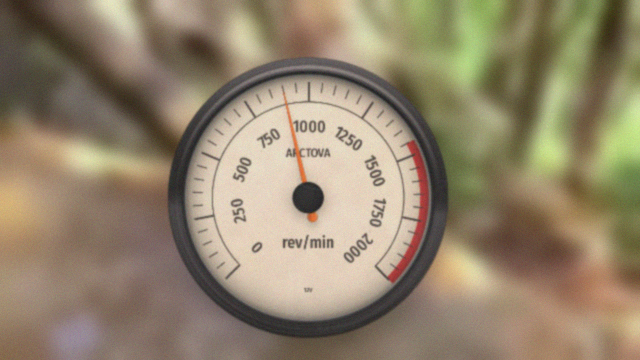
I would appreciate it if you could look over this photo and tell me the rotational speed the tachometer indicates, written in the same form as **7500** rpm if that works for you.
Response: **900** rpm
